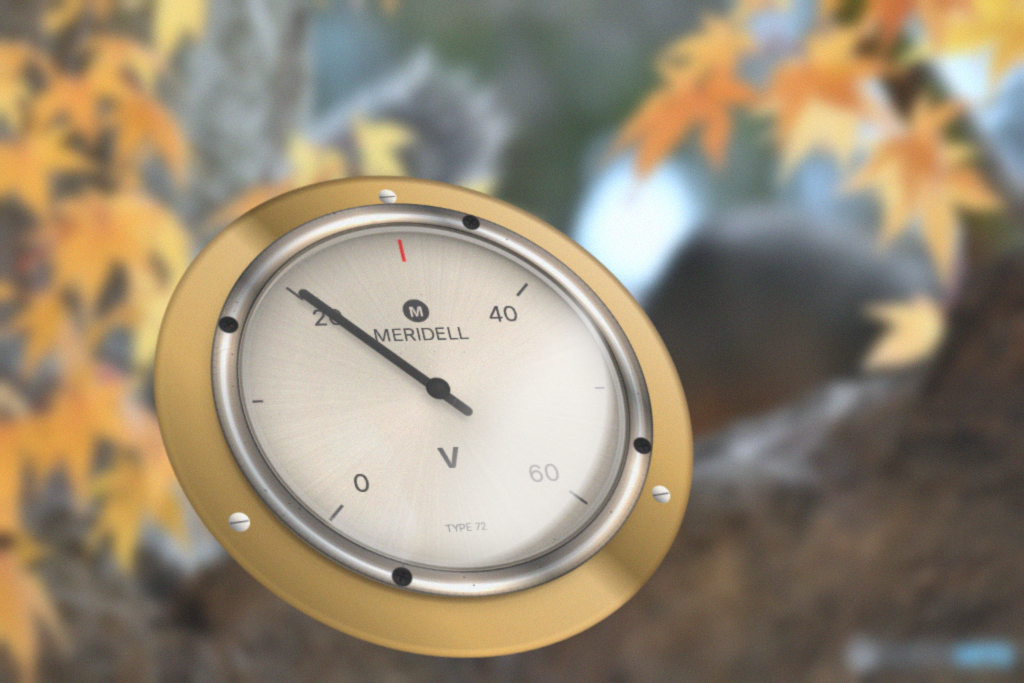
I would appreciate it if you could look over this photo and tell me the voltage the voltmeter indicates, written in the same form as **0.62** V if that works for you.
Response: **20** V
